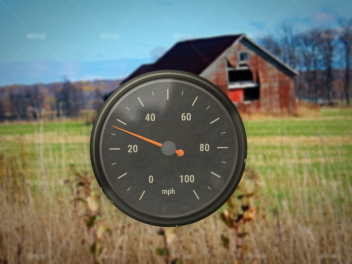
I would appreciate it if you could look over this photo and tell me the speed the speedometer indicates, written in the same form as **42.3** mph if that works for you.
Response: **27.5** mph
